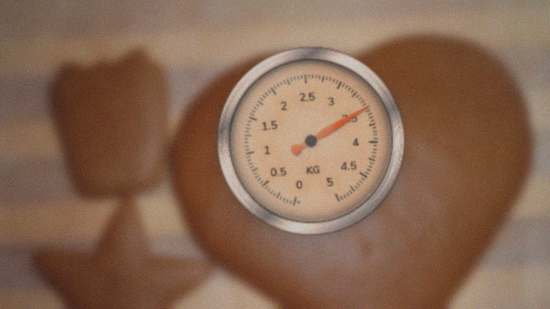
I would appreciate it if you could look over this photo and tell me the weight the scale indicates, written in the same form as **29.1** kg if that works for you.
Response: **3.5** kg
